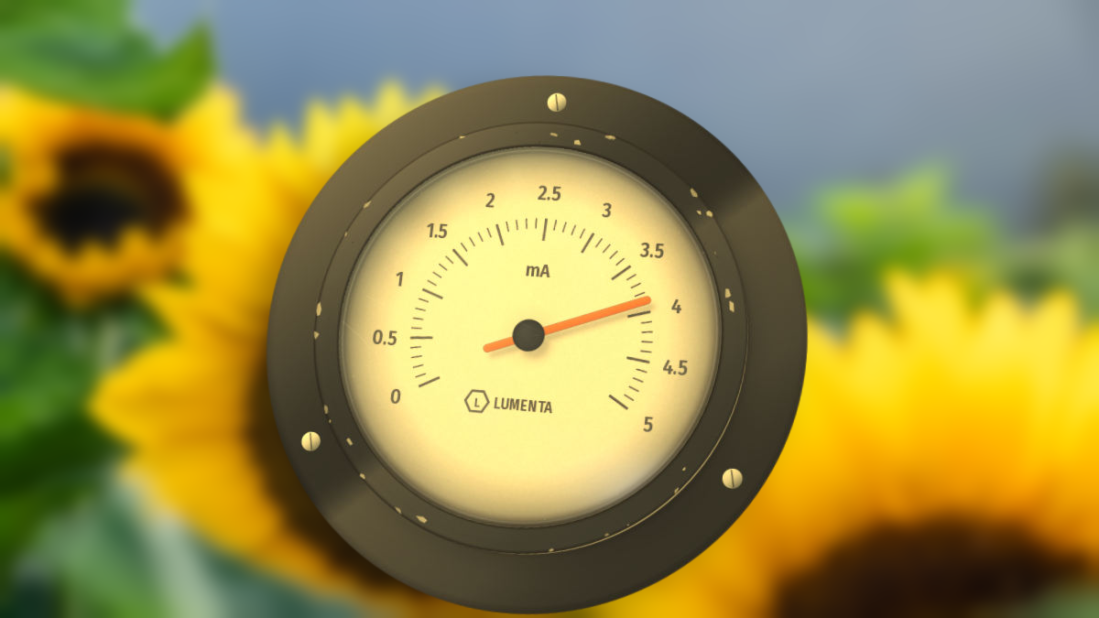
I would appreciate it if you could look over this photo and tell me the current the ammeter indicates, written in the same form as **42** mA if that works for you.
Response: **3.9** mA
